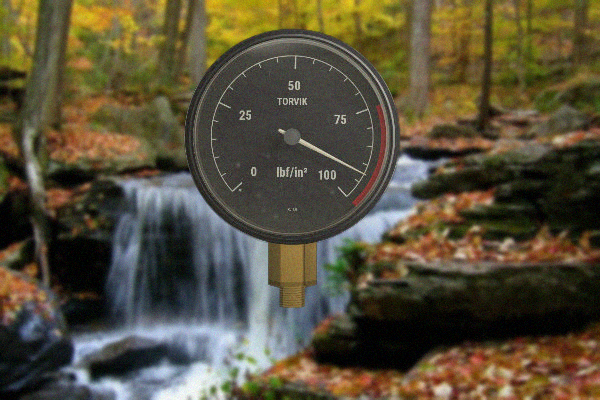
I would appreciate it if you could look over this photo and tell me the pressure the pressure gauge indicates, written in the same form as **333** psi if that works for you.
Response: **92.5** psi
